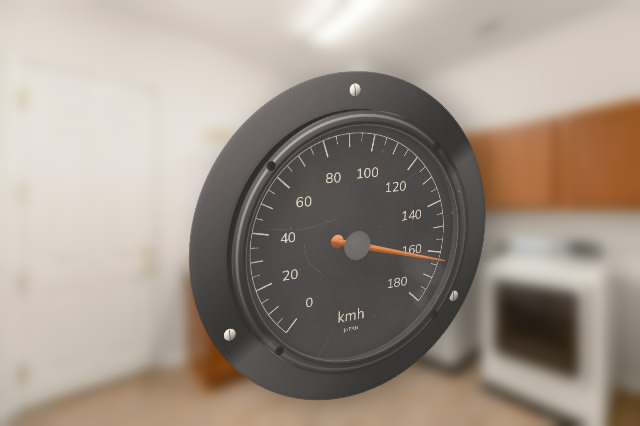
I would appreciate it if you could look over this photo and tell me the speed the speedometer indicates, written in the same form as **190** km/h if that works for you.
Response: **162.5** km/h
